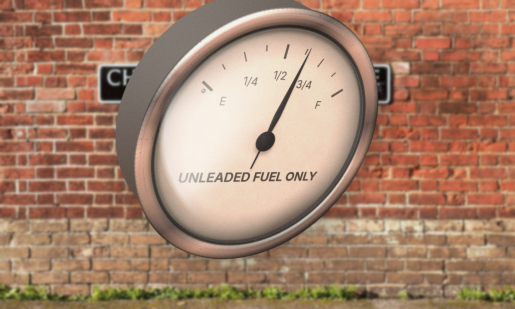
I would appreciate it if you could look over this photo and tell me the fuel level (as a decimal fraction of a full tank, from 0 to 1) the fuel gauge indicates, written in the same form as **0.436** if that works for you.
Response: **0.625**
